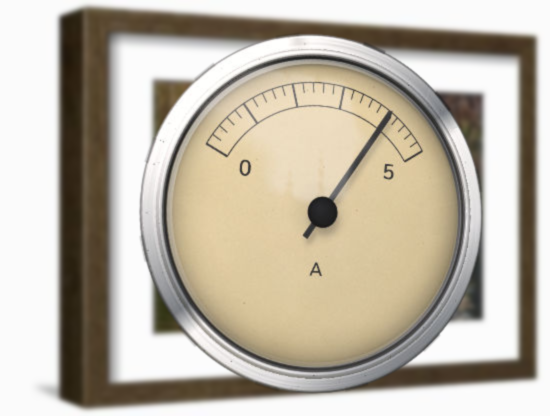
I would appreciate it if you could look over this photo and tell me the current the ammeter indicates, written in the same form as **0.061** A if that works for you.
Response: **4** A
